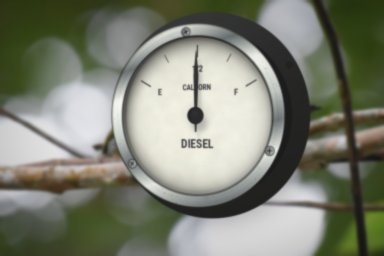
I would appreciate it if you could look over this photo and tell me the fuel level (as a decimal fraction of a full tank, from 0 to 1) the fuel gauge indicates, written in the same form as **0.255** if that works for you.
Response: **0.5**
